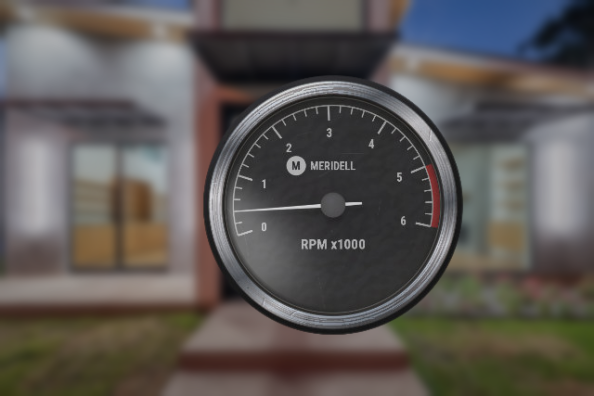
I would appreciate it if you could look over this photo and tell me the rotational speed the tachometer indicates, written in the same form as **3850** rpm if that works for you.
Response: **400** rpm
